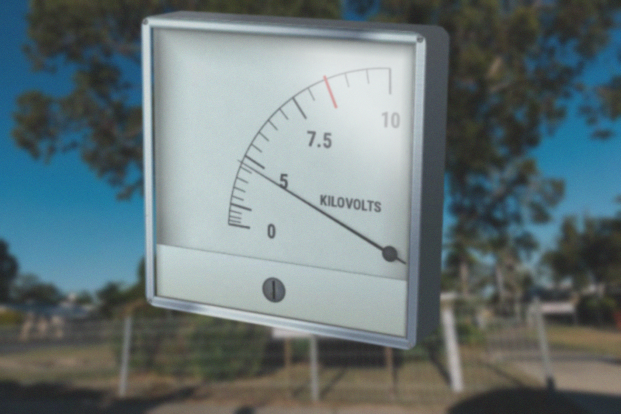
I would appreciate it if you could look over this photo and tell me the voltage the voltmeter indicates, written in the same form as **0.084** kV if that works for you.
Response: **4.75** kV
